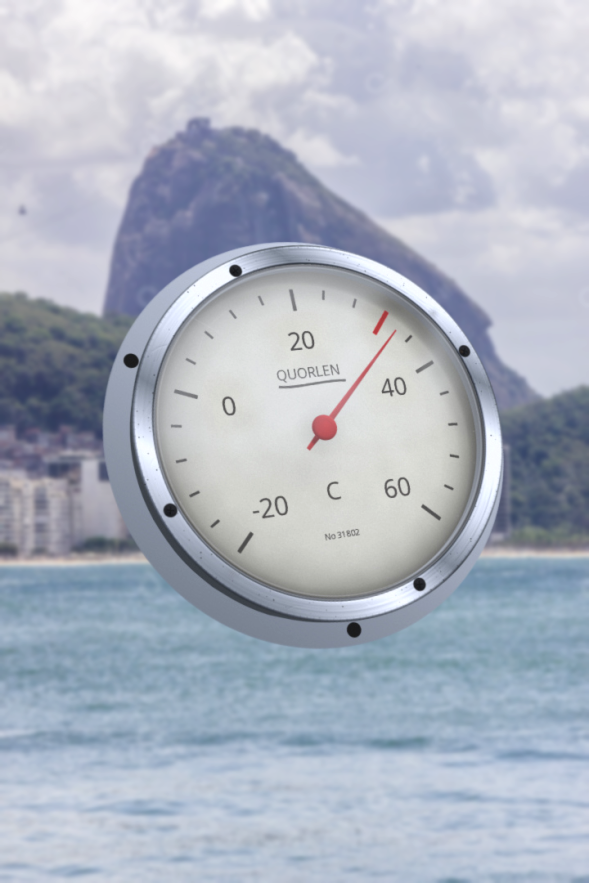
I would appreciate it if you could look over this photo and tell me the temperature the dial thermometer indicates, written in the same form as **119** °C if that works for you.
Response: **34** °C
